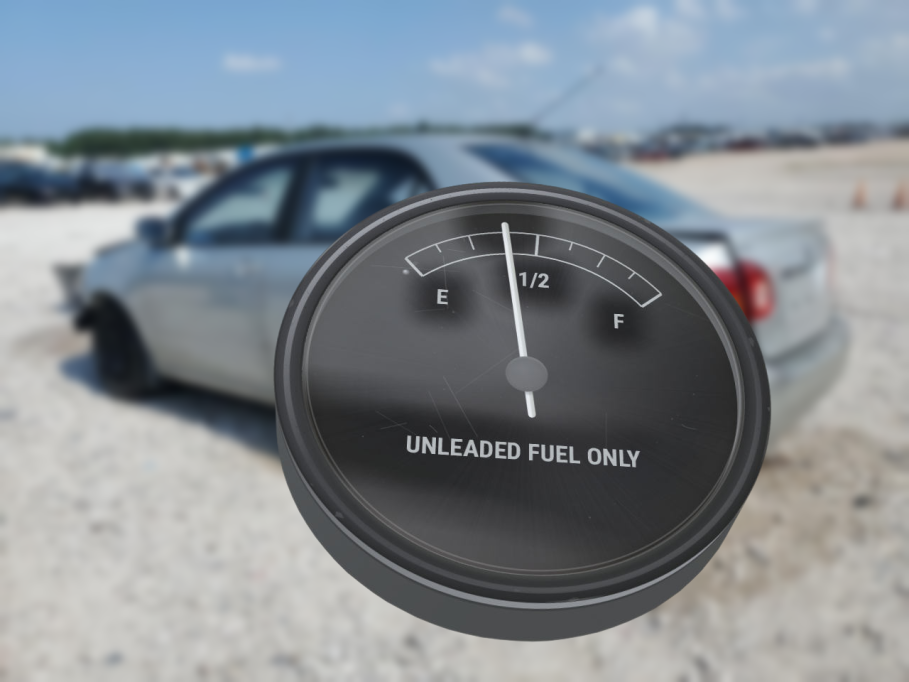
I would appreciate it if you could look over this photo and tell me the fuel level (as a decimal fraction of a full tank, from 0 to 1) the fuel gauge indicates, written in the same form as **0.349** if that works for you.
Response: **0.375**
